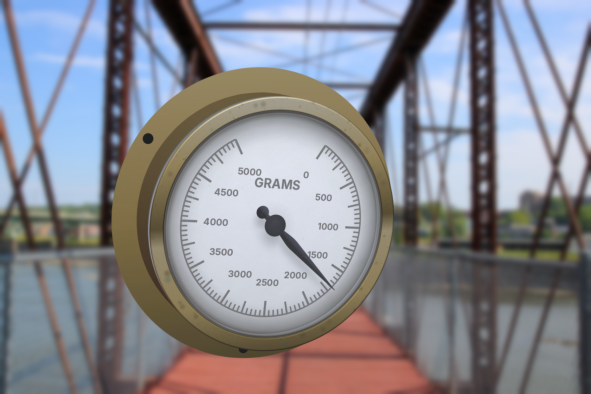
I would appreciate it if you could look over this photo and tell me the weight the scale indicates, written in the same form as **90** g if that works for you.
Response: **1700** g
